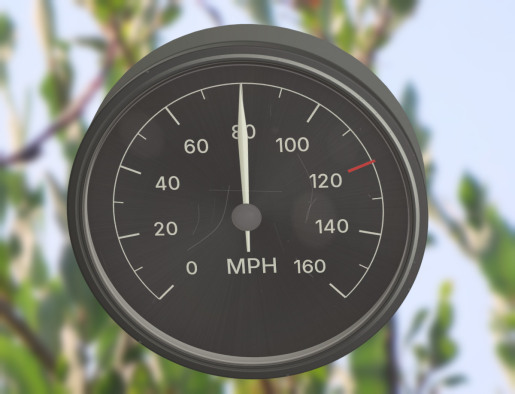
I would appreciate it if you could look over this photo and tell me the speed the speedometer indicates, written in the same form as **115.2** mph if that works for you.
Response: **80** mph
